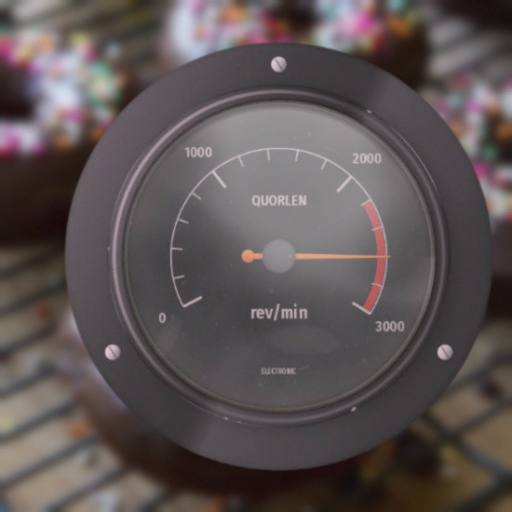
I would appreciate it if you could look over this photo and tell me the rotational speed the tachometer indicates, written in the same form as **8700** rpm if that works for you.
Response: **2600** rpm
